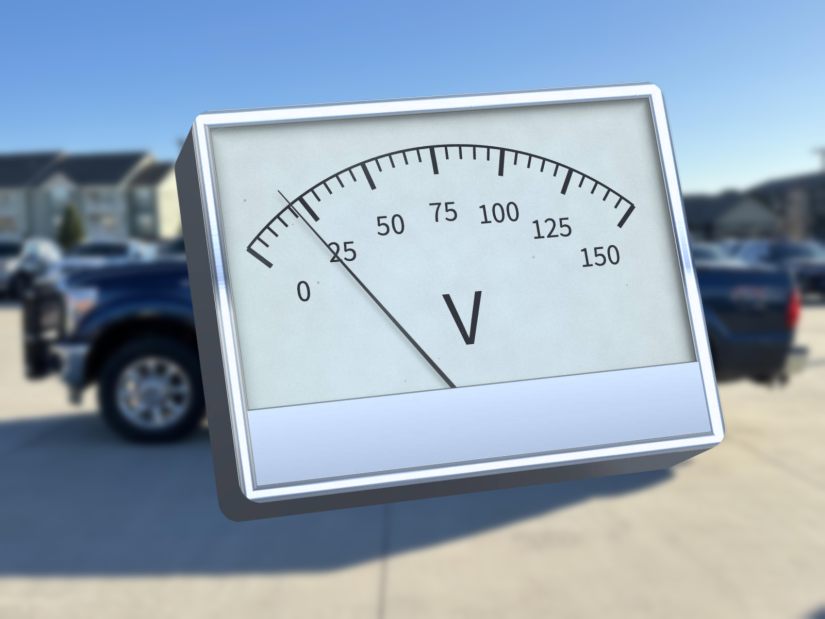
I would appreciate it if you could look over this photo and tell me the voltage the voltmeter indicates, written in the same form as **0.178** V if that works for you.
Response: **20** V
